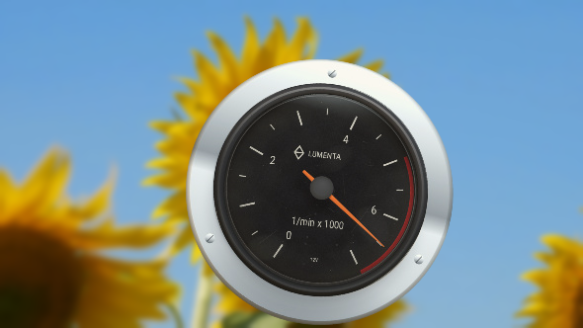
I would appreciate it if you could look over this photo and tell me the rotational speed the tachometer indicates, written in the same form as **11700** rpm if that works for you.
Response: **6500** rpm
